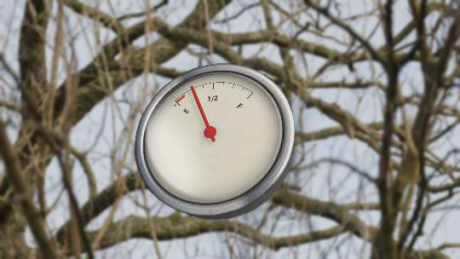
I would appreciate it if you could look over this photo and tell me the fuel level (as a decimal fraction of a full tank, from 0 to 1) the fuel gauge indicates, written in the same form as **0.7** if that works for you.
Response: **0.25**
